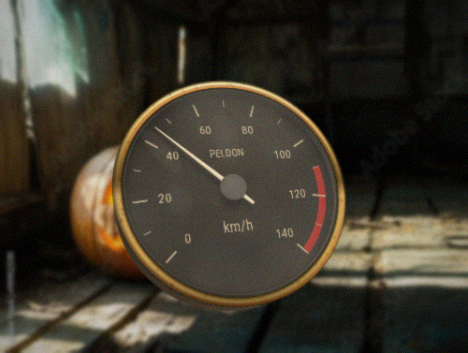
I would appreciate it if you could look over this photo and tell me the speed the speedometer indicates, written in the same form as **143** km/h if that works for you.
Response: **45** km/h
